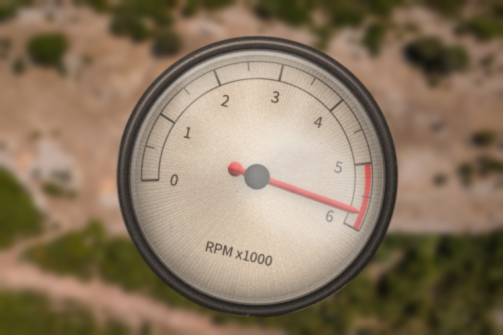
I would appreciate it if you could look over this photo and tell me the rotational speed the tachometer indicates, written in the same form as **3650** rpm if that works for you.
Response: **5750** rpm
